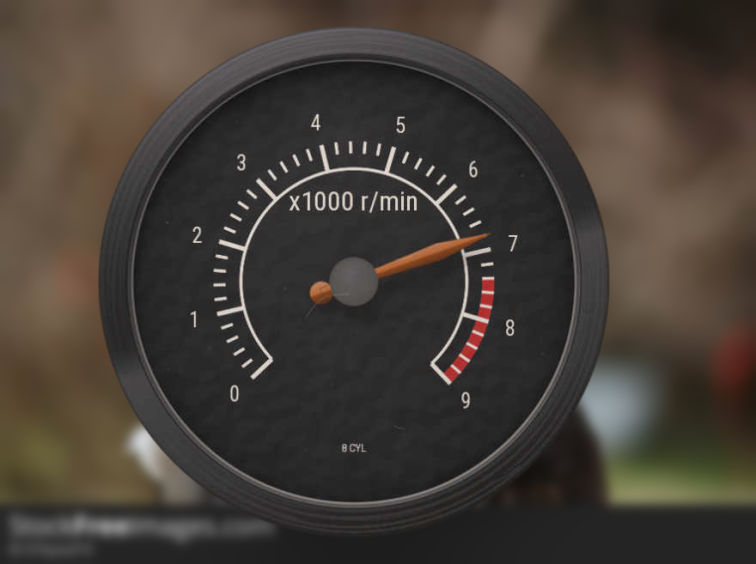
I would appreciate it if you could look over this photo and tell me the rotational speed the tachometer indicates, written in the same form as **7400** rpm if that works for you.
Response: **6800** rpm
